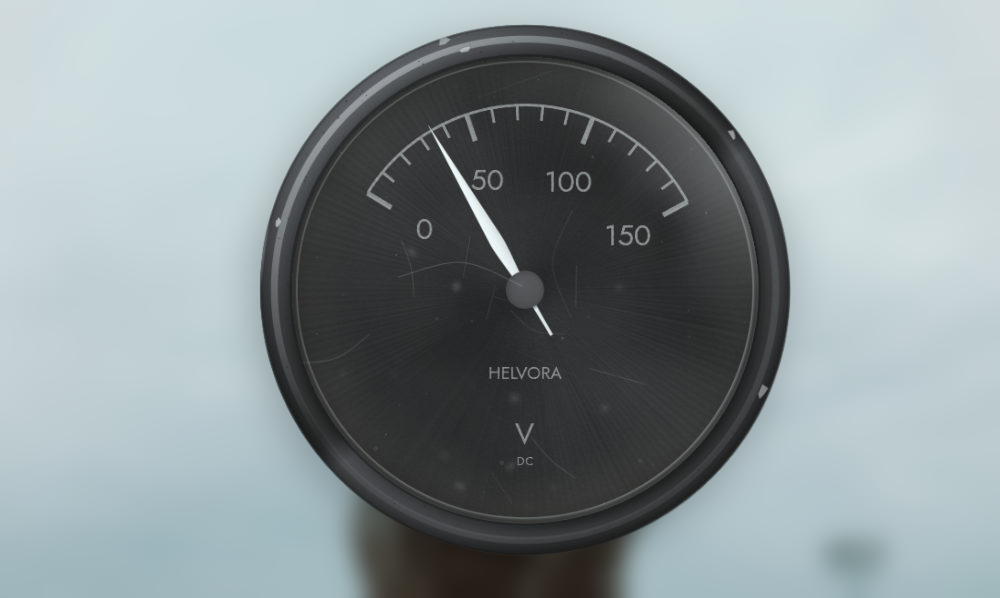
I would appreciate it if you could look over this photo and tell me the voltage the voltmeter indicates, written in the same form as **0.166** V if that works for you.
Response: **35** V
